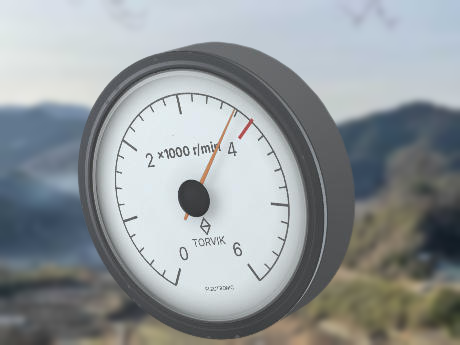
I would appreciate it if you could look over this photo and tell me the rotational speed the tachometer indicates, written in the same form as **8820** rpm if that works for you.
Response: **3800** rpm
